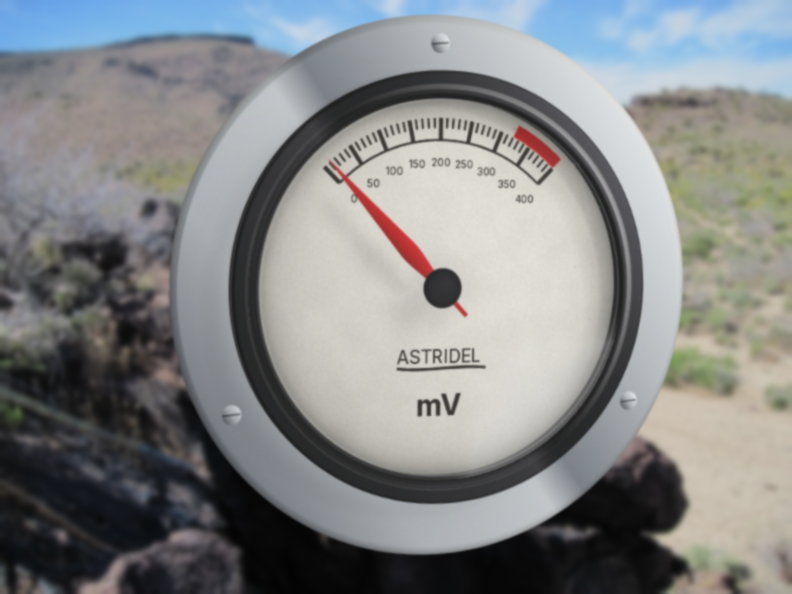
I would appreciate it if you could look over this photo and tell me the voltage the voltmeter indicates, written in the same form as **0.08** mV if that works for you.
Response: **10** mV
